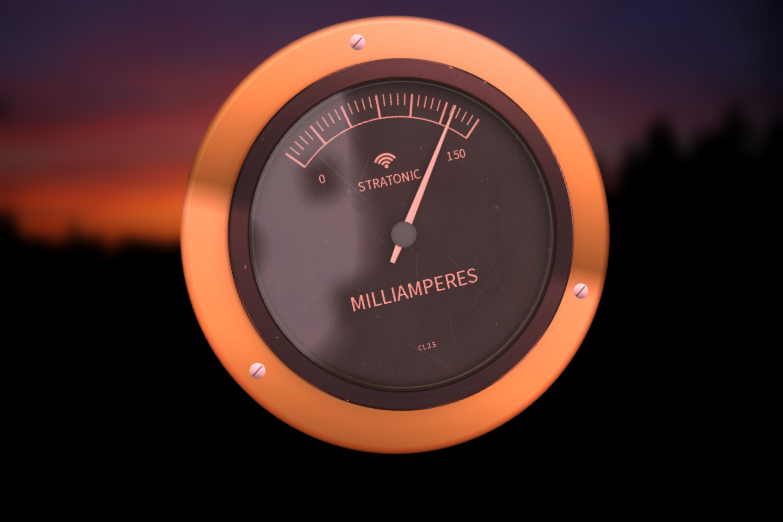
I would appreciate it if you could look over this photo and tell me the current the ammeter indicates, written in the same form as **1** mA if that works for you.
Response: **130** mA
